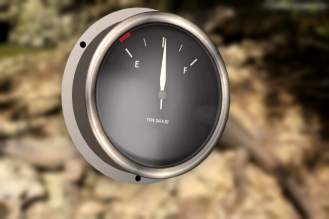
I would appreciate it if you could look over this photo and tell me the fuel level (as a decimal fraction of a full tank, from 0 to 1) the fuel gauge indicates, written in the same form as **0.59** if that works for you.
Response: **0.5**
